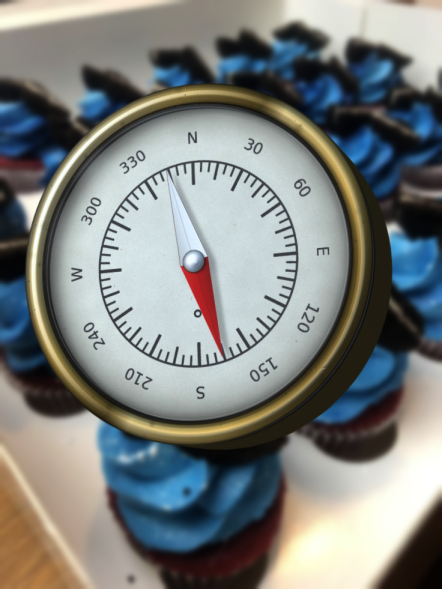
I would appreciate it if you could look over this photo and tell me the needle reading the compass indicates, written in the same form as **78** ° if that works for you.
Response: **165** °
